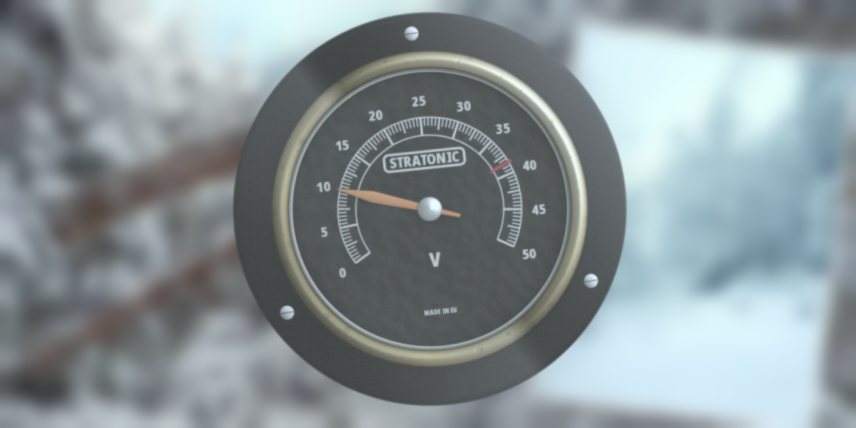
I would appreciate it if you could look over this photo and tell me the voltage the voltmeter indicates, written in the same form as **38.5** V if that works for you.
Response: **10** V
